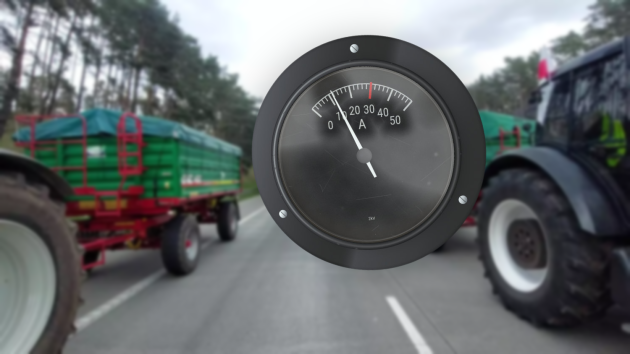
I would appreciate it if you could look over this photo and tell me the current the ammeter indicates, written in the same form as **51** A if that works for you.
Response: **12** A
